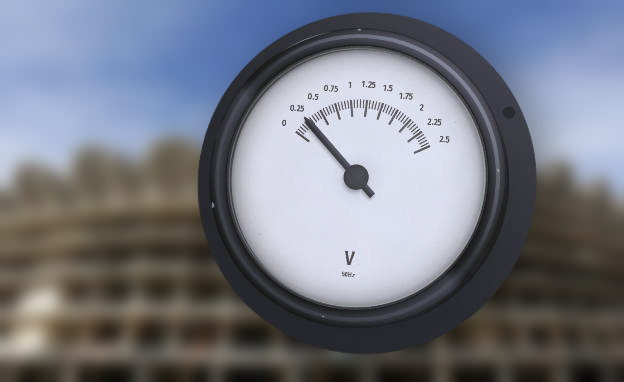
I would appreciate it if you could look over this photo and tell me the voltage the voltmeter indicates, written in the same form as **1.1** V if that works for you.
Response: **0.25** V
